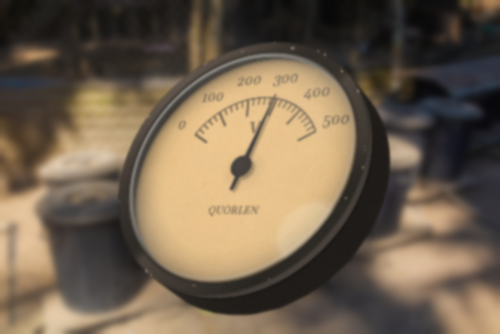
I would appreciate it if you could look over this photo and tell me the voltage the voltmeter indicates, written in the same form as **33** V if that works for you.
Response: **300** V
